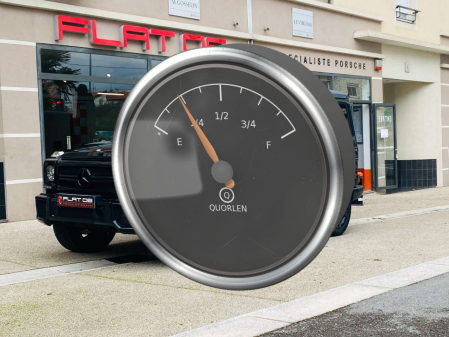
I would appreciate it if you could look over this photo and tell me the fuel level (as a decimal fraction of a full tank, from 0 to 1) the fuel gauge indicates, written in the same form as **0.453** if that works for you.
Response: **0.25**
